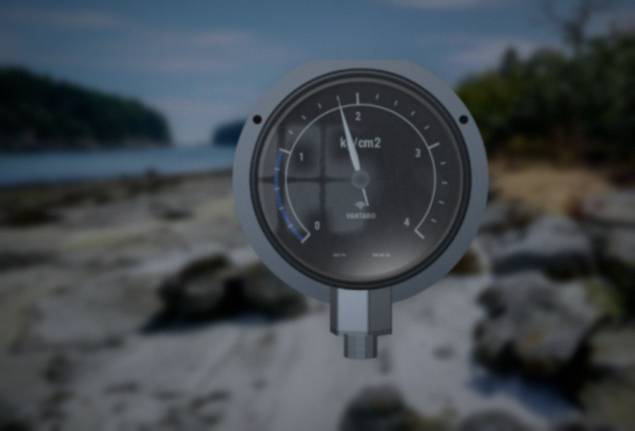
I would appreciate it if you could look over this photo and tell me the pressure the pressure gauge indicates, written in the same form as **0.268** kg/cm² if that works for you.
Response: **1.8** kg/cm²
